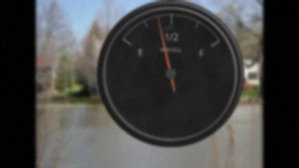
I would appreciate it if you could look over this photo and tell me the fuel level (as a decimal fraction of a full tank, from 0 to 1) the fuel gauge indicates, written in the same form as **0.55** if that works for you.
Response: **0.375**
